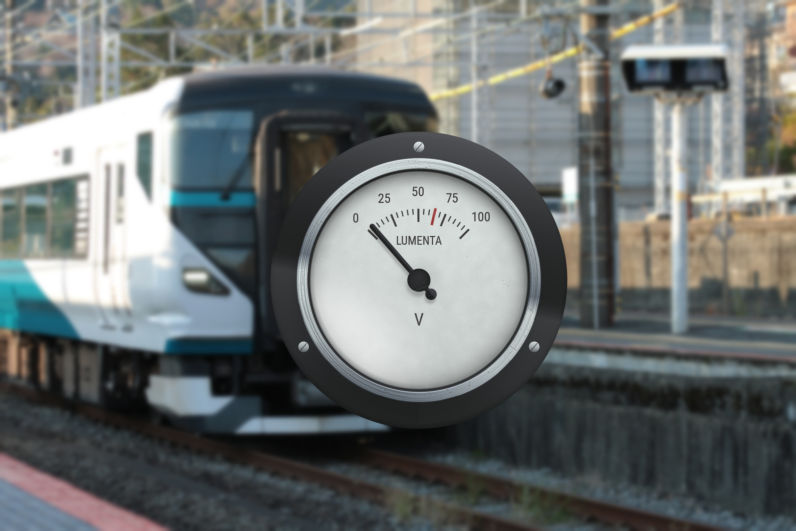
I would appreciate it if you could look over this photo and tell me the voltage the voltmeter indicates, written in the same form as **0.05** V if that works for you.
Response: **5** V
